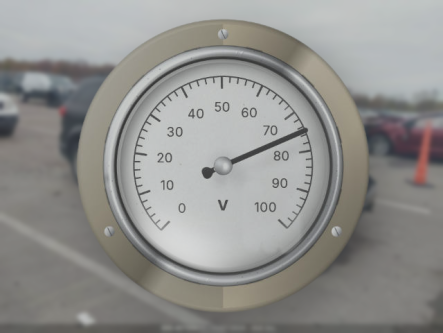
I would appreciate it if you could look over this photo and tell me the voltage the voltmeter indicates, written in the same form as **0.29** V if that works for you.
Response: **75** V
